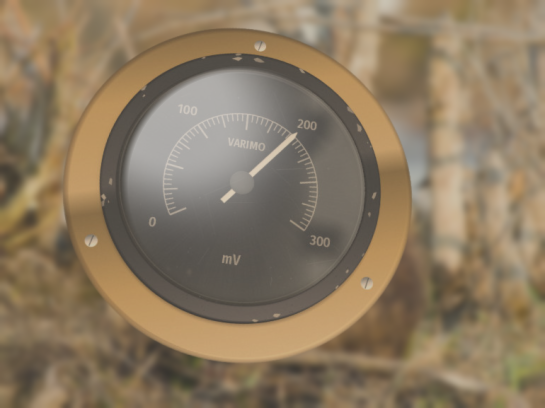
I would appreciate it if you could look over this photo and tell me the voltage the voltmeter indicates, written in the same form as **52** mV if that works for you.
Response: **200** mV
